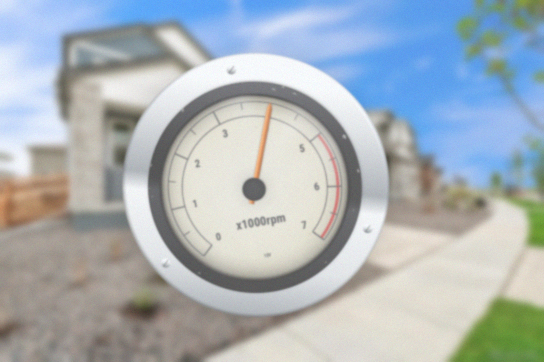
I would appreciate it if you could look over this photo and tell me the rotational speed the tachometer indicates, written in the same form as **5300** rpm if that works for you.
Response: **4000** rpm
